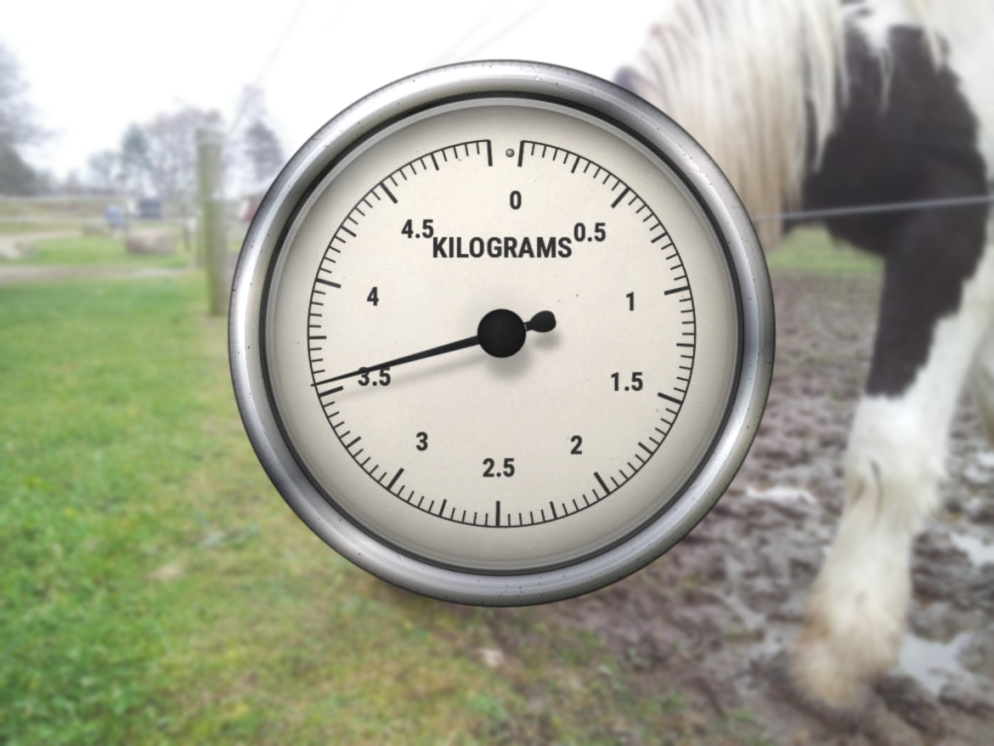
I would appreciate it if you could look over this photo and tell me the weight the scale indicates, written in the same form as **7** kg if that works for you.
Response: **3.55** kg
